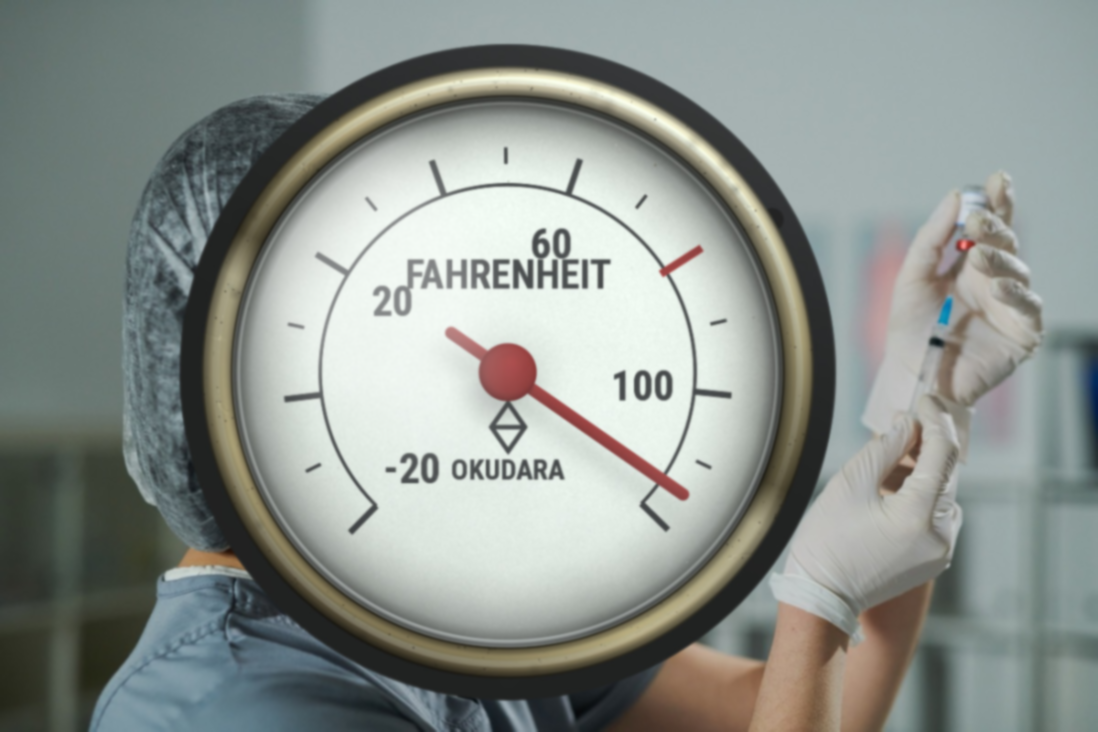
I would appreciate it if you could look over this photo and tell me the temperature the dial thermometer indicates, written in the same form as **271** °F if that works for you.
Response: **115** °F
